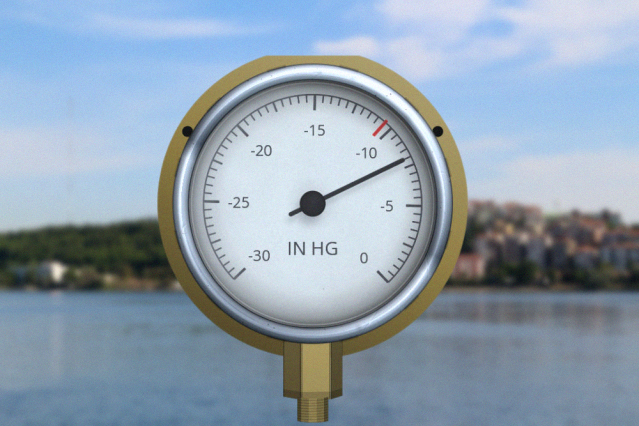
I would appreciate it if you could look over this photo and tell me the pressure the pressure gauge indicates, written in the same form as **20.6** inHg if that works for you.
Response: **-8** inHg
